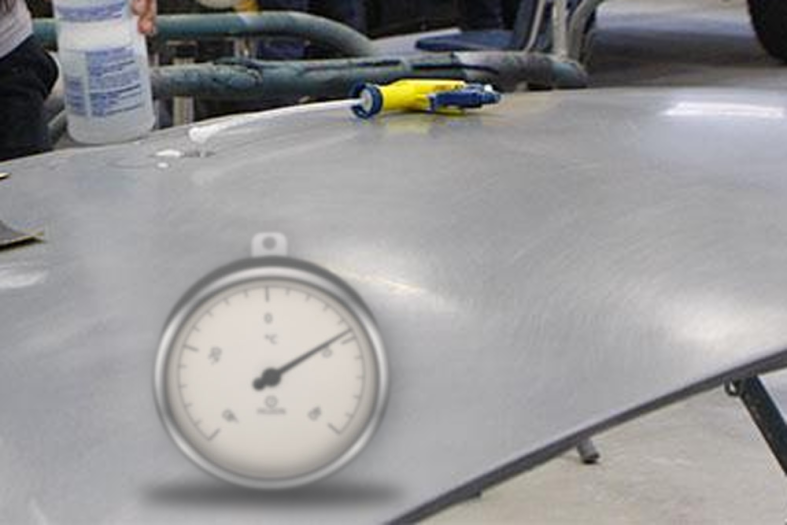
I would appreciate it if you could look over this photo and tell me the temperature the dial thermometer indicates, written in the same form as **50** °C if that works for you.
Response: **18** °C
